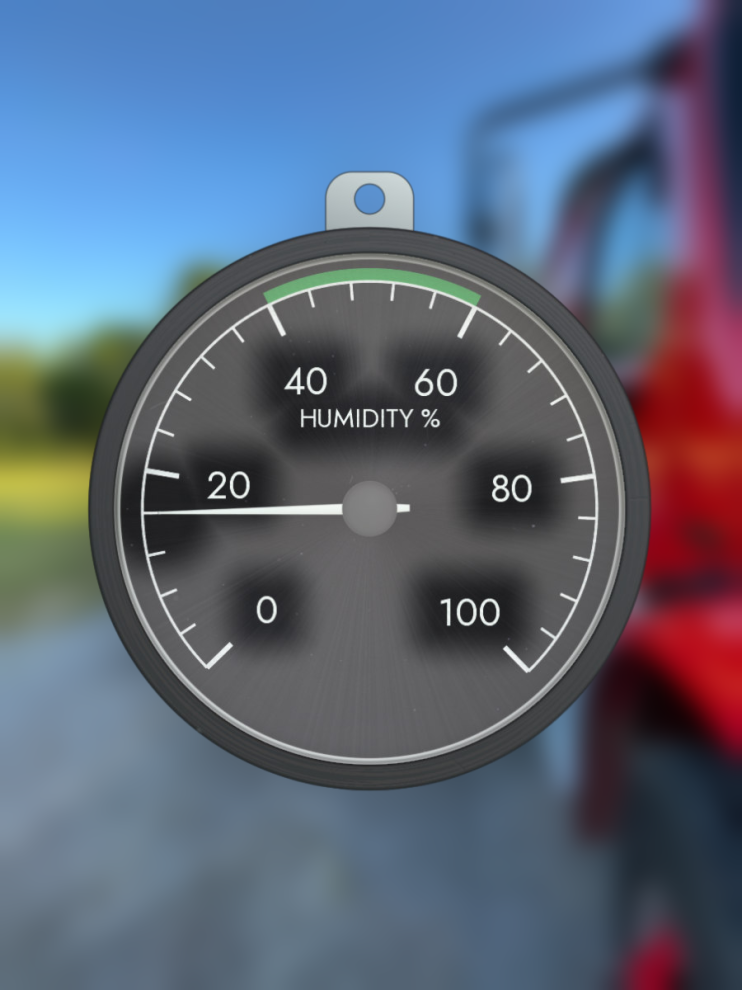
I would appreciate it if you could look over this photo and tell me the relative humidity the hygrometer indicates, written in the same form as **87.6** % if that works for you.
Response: **16** %
